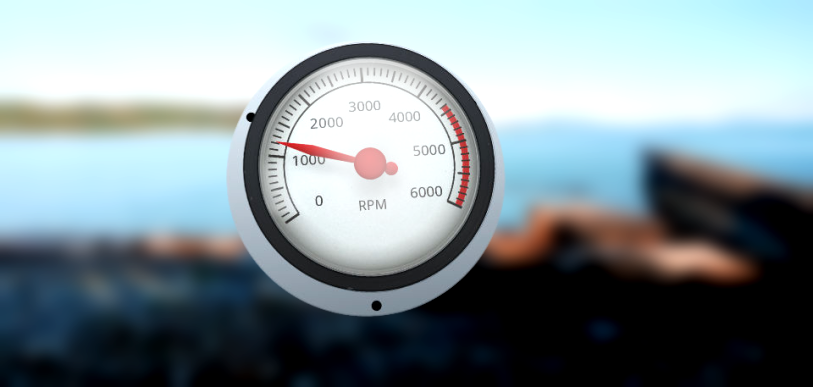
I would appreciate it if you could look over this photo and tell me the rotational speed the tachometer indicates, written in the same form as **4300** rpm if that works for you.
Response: **1200** rpm
